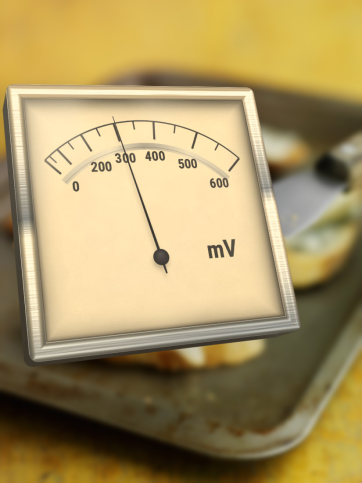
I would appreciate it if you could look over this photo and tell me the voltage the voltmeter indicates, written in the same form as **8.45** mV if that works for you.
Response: **300** mV
